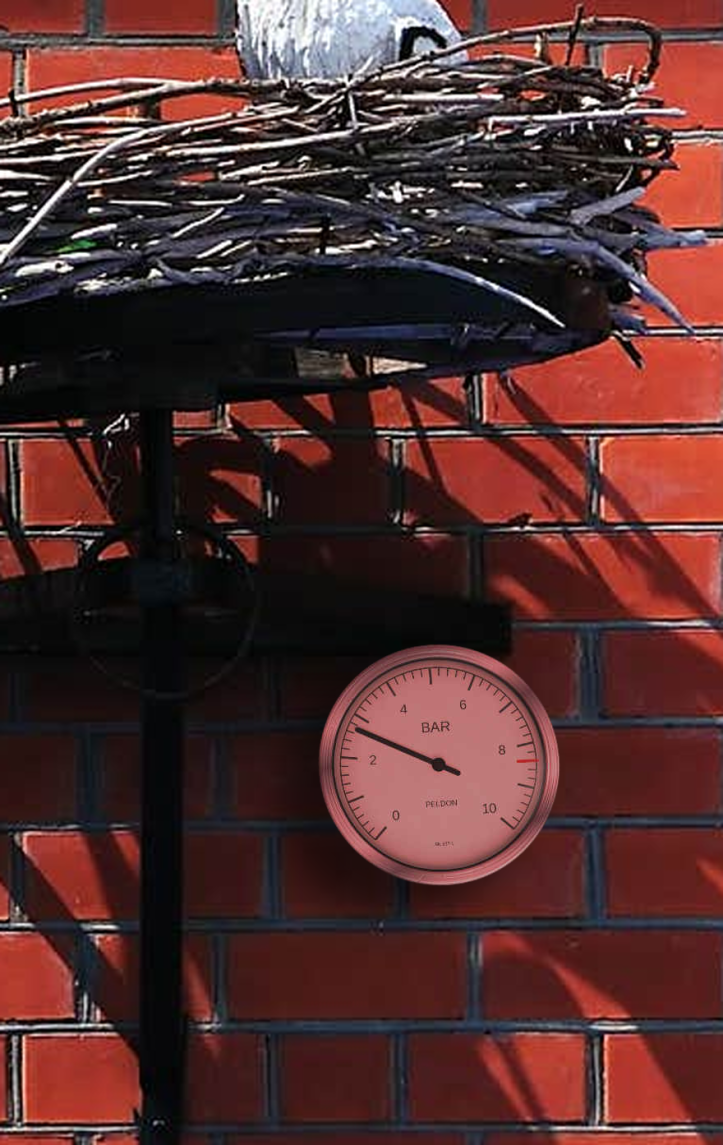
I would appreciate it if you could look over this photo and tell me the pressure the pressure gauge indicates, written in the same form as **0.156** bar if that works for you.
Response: **2.7** bar
